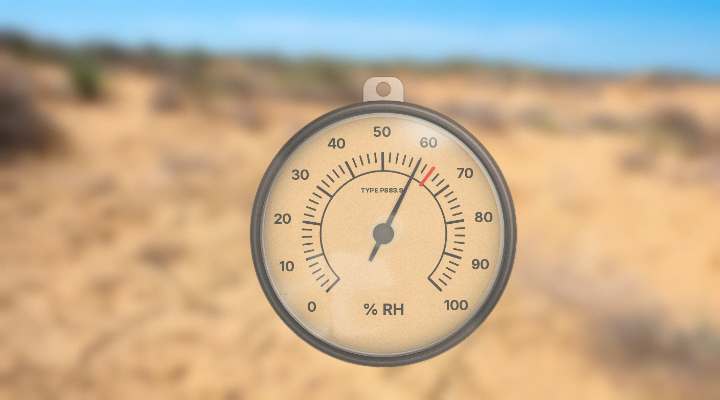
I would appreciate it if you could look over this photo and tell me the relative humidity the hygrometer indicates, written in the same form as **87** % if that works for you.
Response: **60** %
